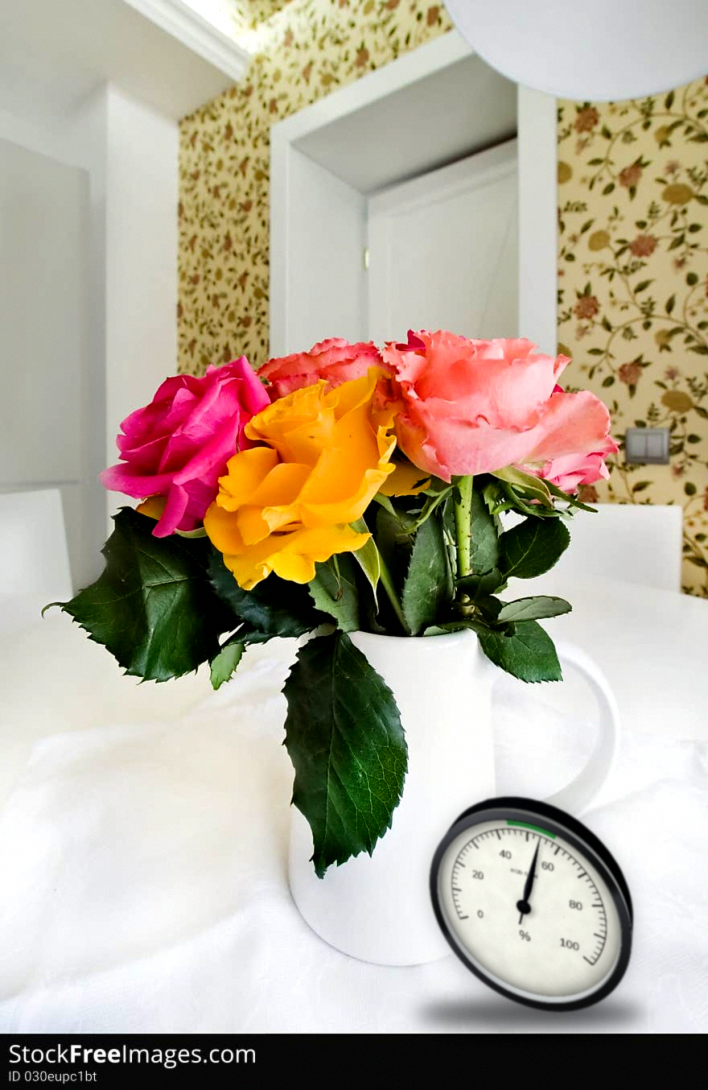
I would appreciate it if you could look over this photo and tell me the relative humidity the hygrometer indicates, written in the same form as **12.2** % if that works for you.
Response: **54** %
